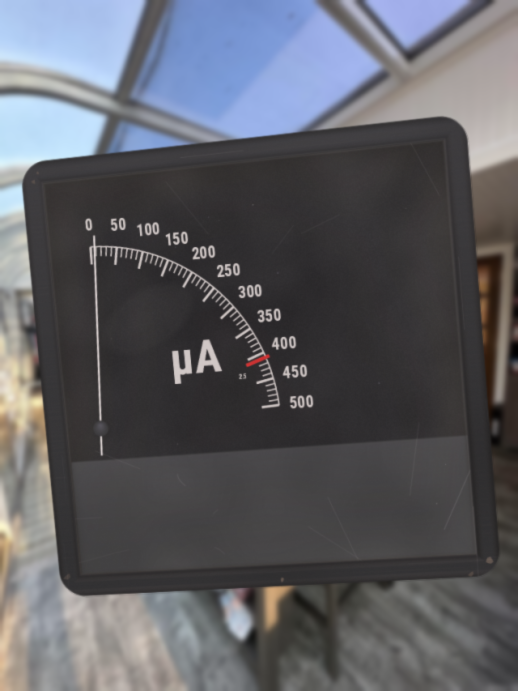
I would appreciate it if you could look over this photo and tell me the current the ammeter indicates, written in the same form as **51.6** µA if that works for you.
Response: **10** µA
